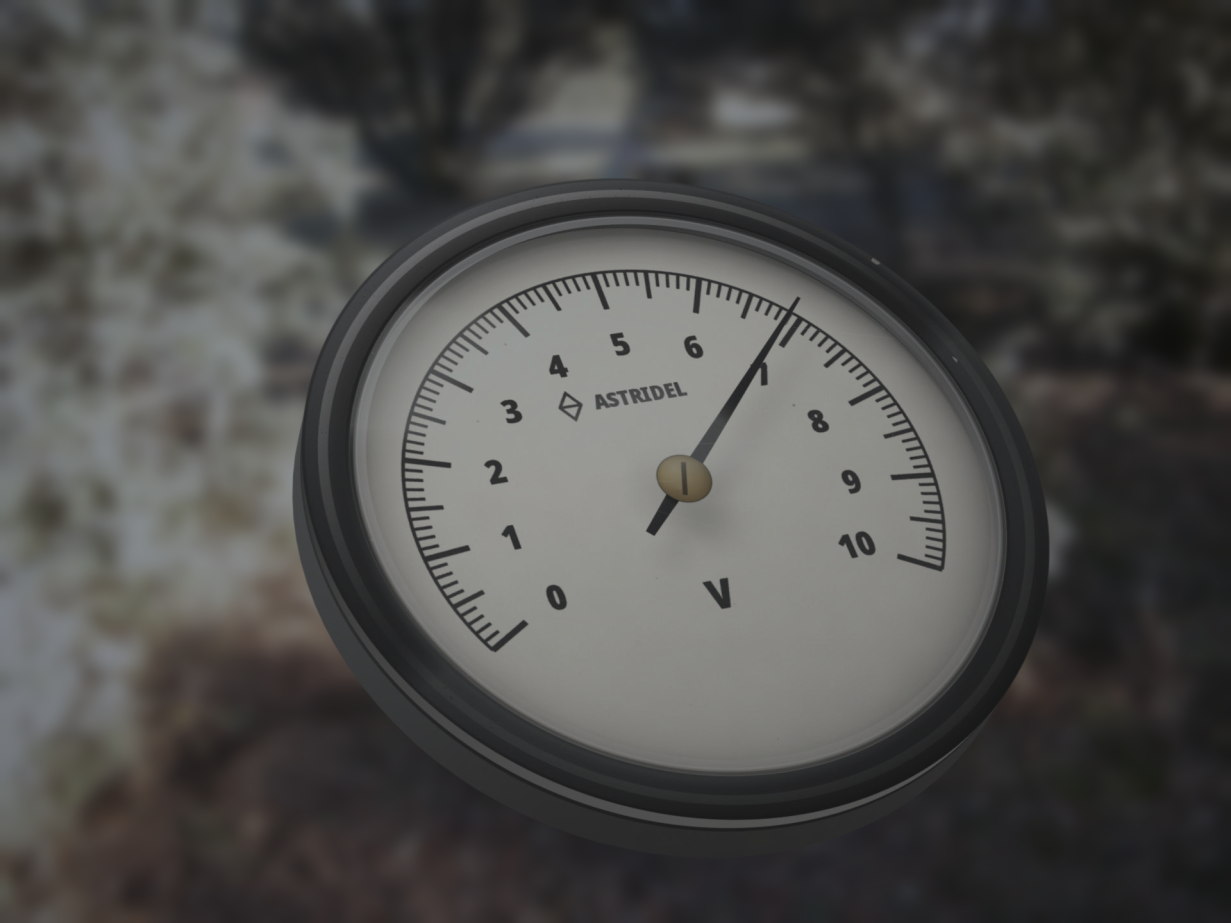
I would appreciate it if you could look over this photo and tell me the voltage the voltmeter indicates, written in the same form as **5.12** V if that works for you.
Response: **6.9** V
